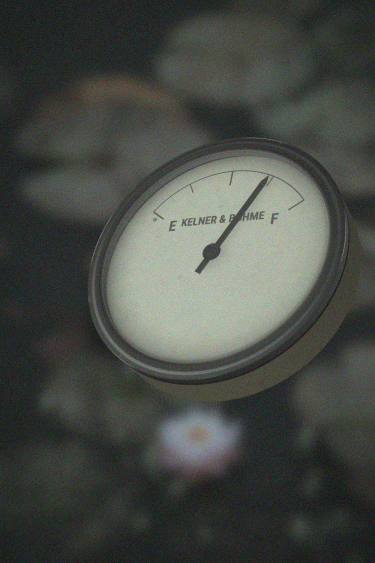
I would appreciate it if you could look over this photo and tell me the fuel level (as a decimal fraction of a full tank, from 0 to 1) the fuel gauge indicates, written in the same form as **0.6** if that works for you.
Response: **0.75**
